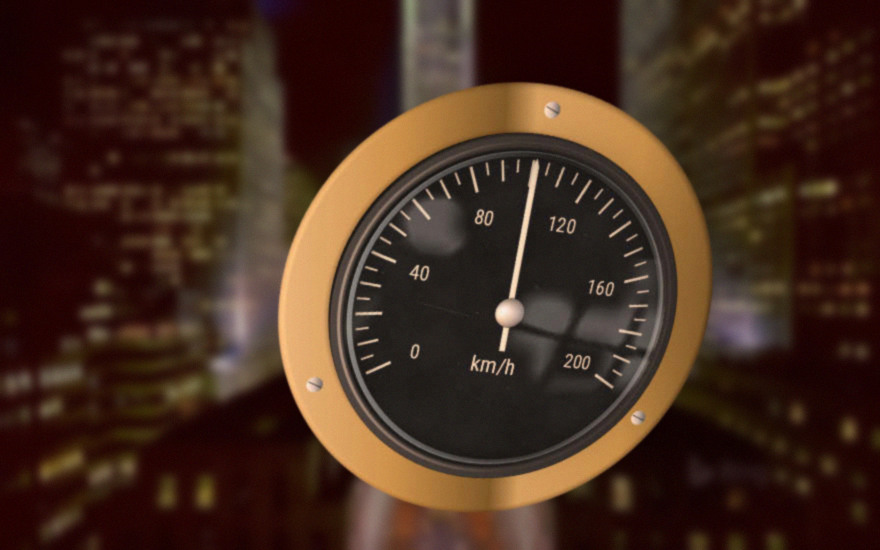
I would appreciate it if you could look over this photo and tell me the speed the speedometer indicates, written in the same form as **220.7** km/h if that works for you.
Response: **100** km/h
